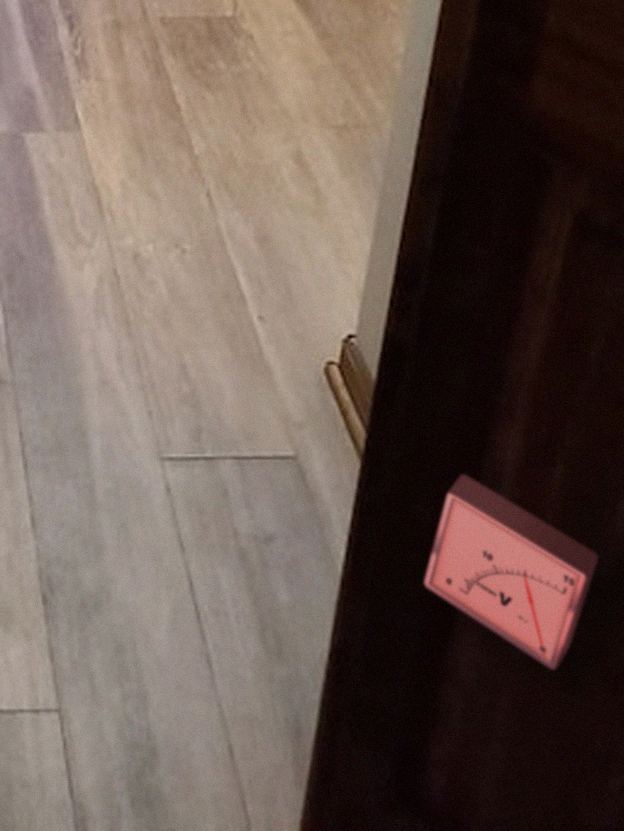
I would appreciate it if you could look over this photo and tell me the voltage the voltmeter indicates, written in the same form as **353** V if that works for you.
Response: **12.5** V
